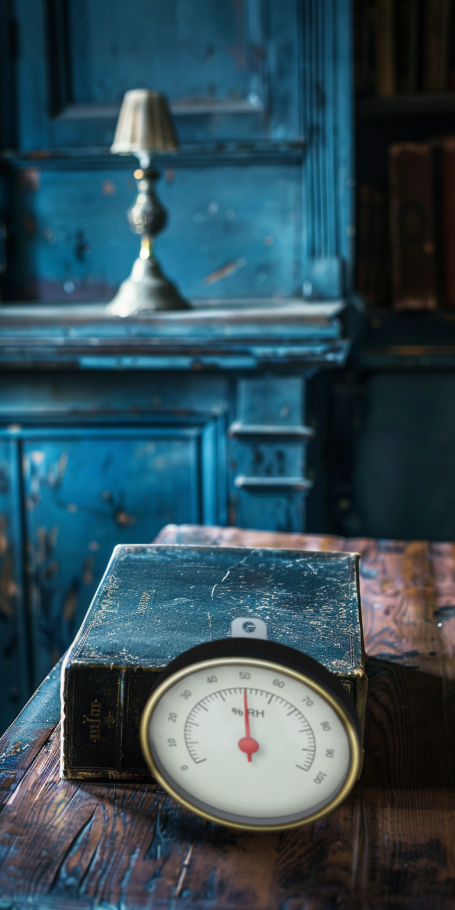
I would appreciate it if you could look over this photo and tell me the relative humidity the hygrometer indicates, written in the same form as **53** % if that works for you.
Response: **50** %
